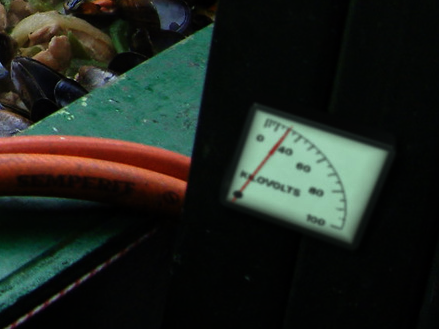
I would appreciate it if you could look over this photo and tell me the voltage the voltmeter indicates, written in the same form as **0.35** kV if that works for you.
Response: **30** kV
